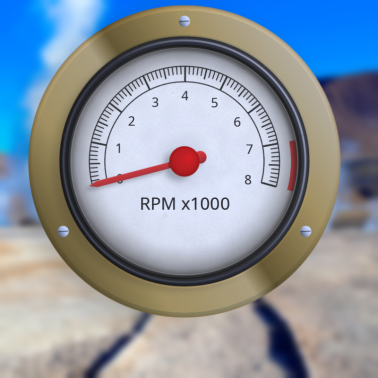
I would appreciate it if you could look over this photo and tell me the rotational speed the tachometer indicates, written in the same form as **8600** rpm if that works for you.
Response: **0** rpm
